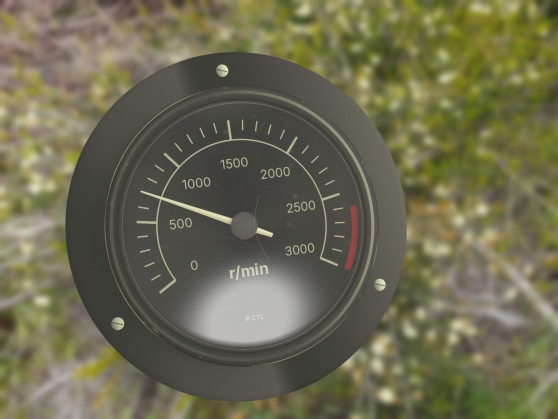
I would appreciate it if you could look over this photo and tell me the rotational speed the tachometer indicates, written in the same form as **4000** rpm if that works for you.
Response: **700** rpm
